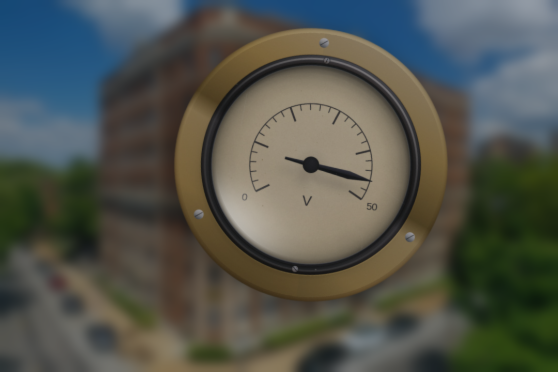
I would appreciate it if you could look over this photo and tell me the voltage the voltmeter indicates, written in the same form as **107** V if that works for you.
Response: **46** V
